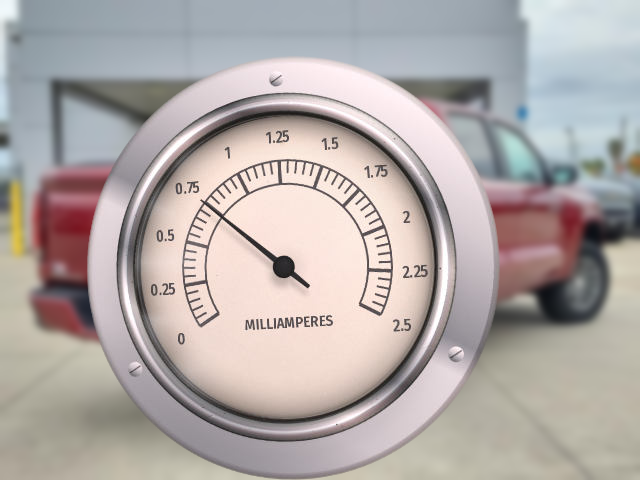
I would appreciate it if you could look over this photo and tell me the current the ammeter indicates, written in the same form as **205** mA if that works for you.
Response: **0.75** mA
